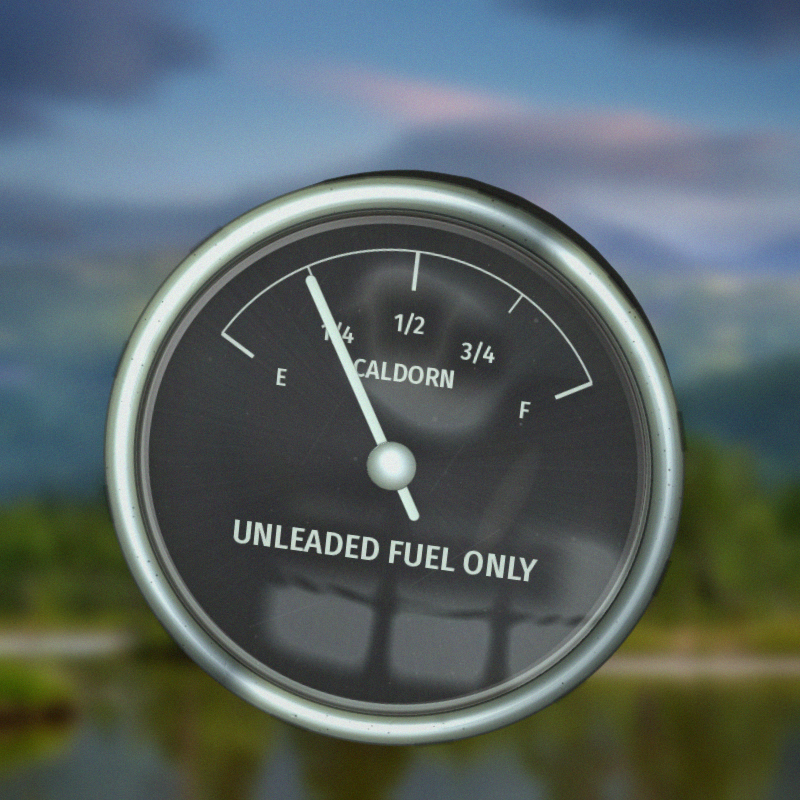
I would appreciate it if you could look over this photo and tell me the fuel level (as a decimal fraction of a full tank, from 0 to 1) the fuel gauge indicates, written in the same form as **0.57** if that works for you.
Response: **0.25**
